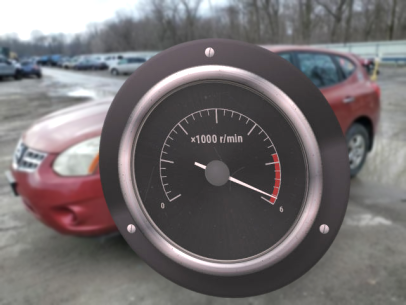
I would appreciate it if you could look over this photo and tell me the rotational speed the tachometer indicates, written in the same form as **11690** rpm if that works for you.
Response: **5800** rpm
